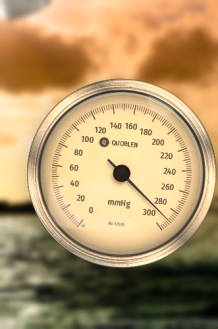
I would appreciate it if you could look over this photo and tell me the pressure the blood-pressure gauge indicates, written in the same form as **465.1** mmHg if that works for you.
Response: **290** mmHg
